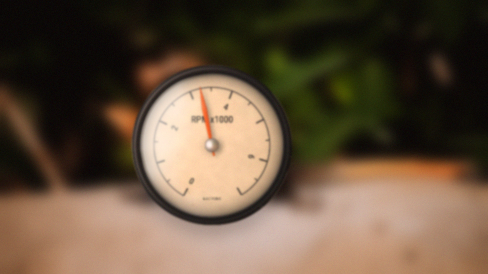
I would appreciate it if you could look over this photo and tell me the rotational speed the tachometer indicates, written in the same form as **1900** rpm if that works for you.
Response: **3250** rpm
